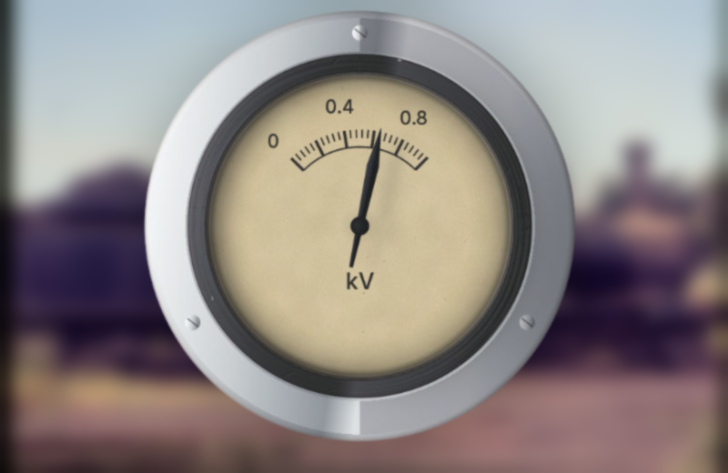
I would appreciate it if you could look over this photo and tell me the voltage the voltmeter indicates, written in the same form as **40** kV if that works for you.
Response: **0.64** kV
